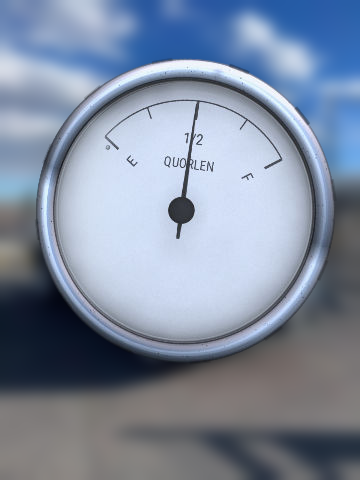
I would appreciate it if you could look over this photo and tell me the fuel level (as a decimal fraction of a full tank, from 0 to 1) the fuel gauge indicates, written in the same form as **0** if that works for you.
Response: **0.5**
